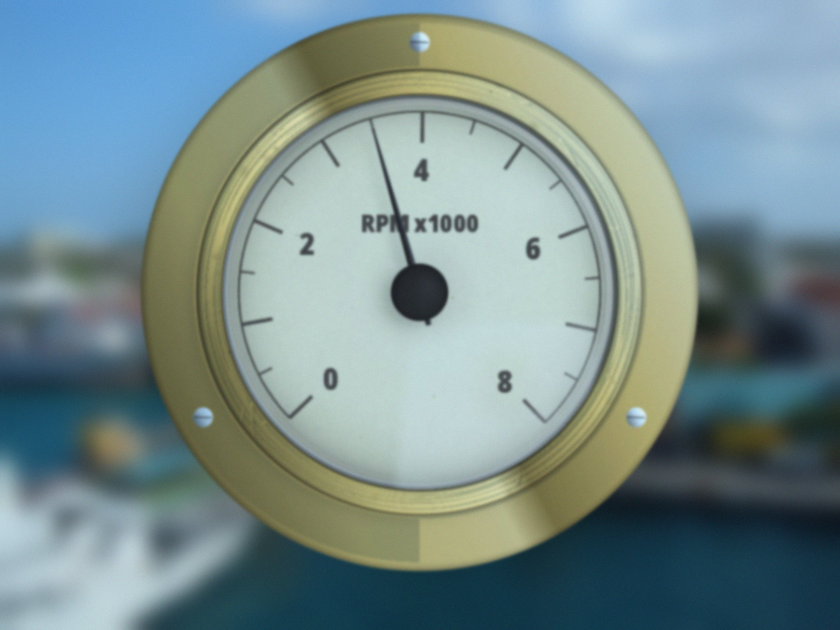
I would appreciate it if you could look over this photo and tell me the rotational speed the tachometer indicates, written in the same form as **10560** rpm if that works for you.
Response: **3500** rpm
